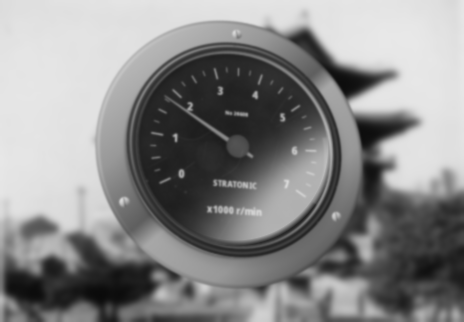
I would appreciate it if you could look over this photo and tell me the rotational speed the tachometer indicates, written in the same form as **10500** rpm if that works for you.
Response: **1750** rpm
